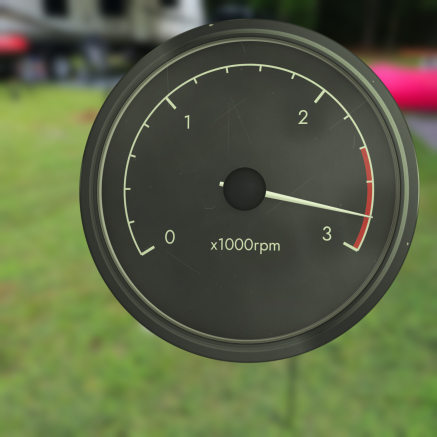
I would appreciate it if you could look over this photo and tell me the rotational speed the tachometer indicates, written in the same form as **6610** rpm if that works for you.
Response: **2800** rpm
